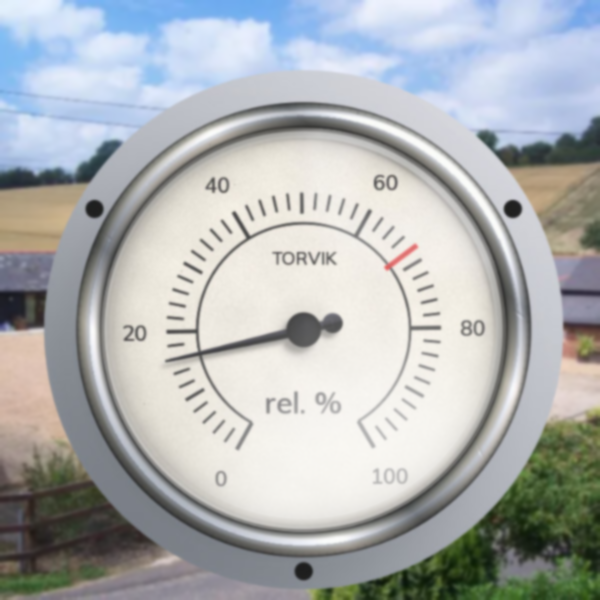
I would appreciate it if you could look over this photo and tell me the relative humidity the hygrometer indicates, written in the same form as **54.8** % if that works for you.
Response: **16** %
